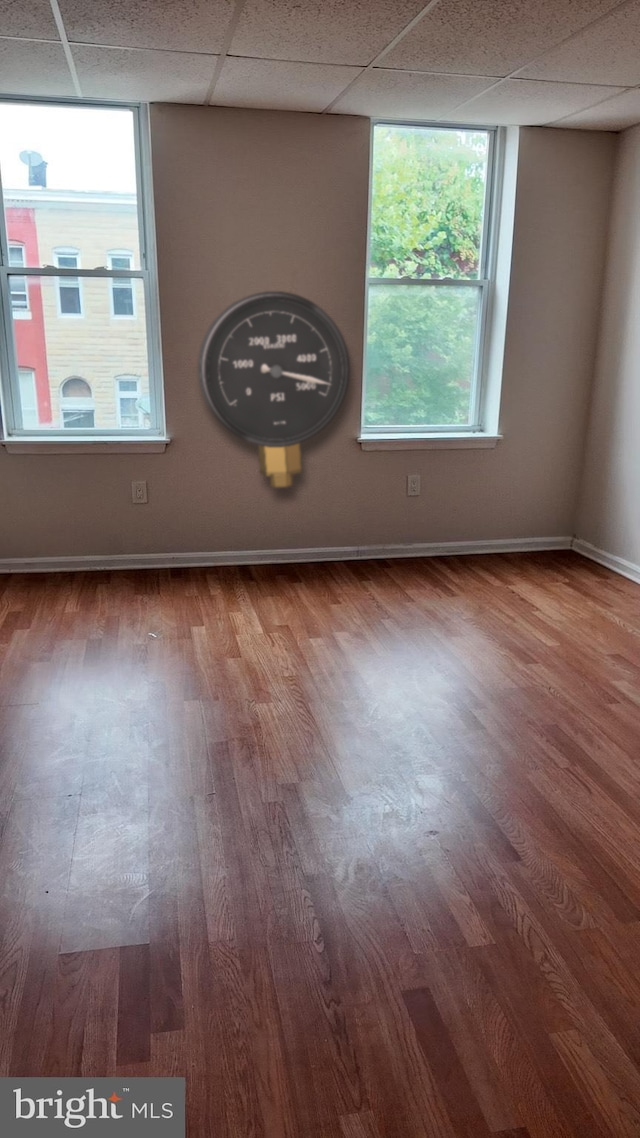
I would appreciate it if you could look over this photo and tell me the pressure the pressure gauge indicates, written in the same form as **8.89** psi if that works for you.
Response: **4750** psi
